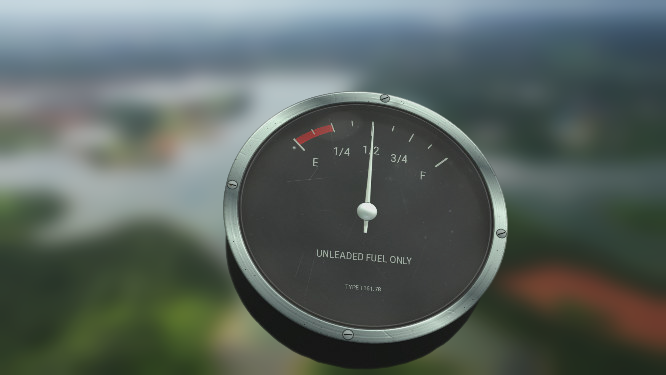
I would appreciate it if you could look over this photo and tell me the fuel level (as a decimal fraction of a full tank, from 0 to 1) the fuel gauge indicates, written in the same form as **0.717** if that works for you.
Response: **0.5**
